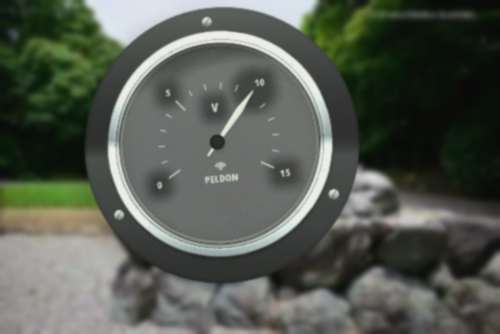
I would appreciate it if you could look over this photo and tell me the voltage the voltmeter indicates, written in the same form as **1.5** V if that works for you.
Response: **10** V
